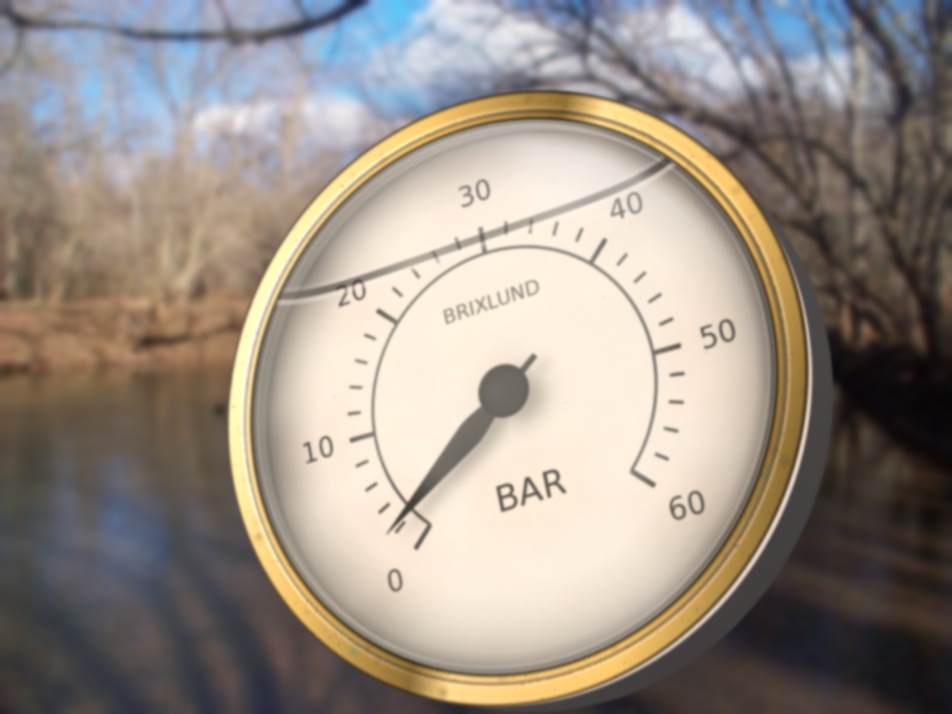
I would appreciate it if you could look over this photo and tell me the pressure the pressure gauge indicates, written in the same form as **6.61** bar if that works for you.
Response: **2** bar
